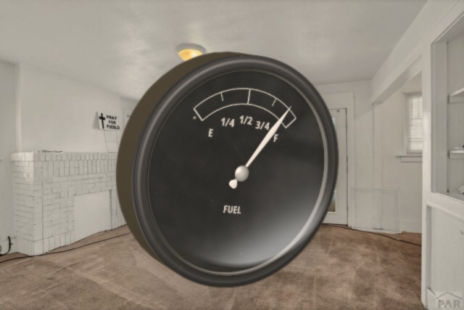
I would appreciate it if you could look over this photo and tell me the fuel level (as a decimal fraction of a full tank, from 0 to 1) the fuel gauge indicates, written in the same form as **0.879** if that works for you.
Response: **0.875**
